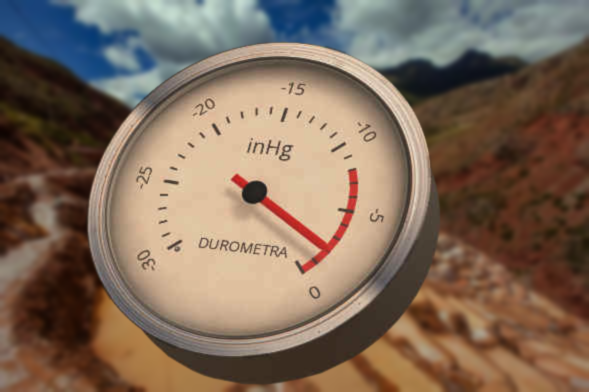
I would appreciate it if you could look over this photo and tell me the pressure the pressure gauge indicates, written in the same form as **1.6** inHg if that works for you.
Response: **-2** inHg
